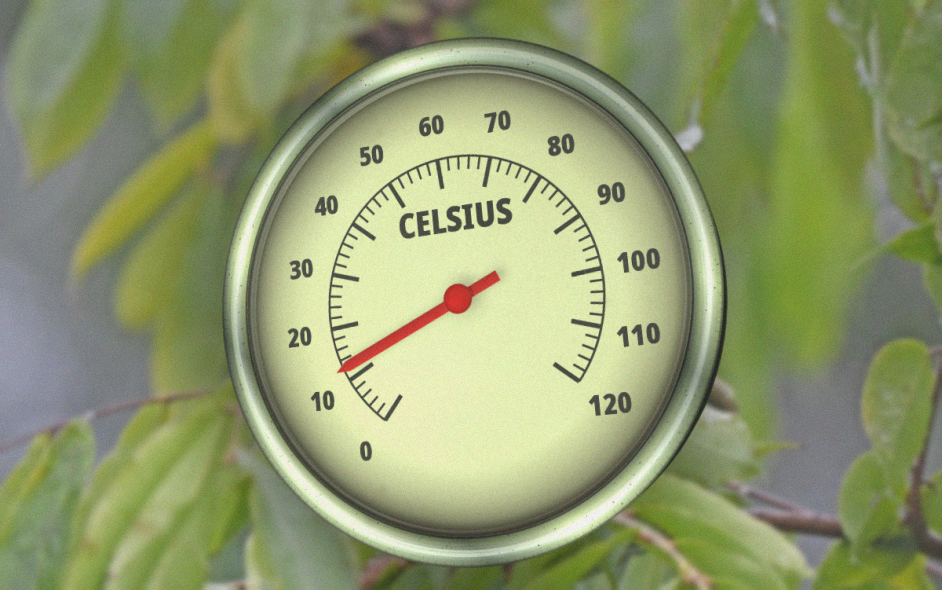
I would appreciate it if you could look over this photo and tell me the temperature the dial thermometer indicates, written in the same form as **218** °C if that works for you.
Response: **12** °C
